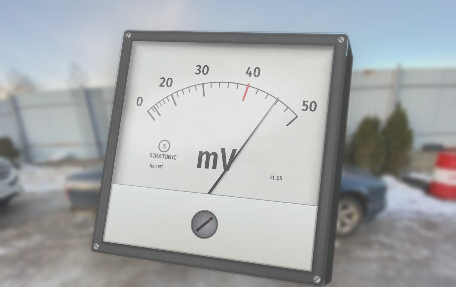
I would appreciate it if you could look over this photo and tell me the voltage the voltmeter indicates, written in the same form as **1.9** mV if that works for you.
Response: **46** mV
